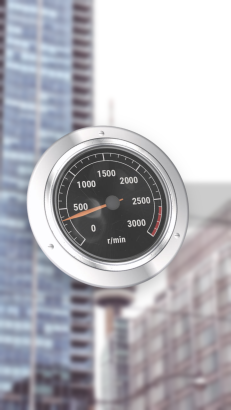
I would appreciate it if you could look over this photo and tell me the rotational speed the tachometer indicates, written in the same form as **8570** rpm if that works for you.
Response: **350** rpm
